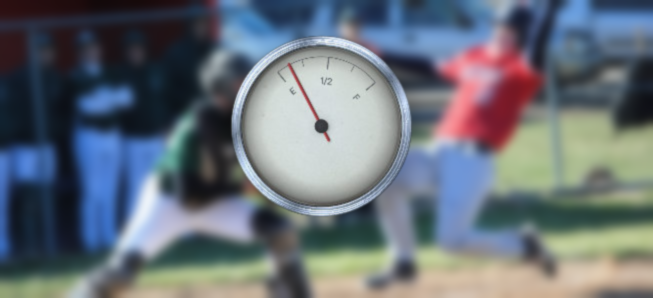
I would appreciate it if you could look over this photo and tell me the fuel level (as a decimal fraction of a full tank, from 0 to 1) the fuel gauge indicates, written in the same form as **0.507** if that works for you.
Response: **0.125**
